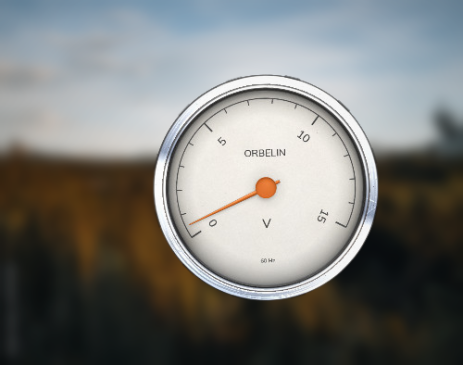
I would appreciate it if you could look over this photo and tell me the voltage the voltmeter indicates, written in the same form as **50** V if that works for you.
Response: **0.5** V
